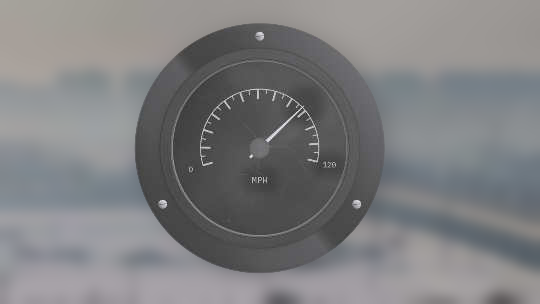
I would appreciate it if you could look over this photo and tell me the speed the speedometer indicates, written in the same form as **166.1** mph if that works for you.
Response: **87.5** mph
